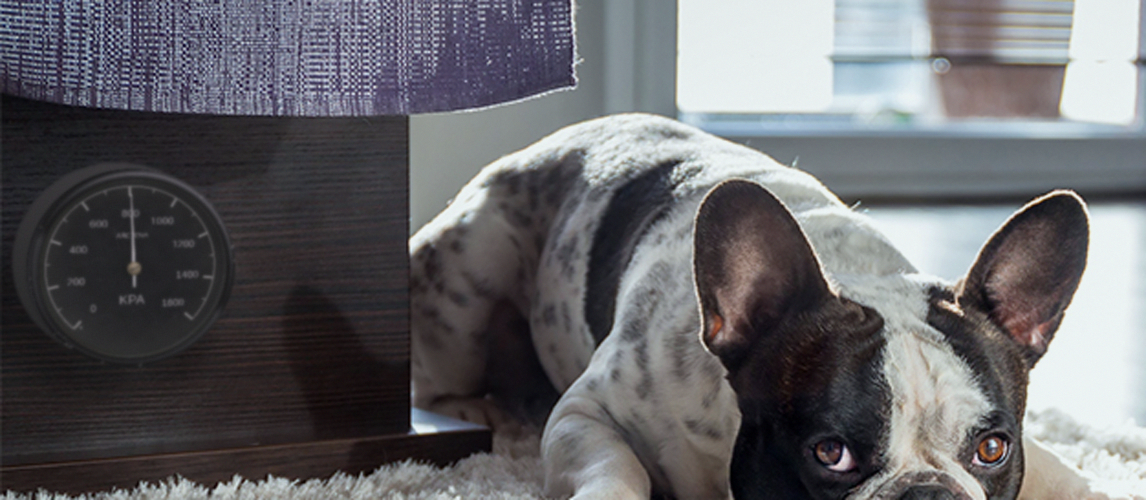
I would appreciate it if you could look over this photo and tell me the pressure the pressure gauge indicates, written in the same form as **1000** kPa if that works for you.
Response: **800** kPa
